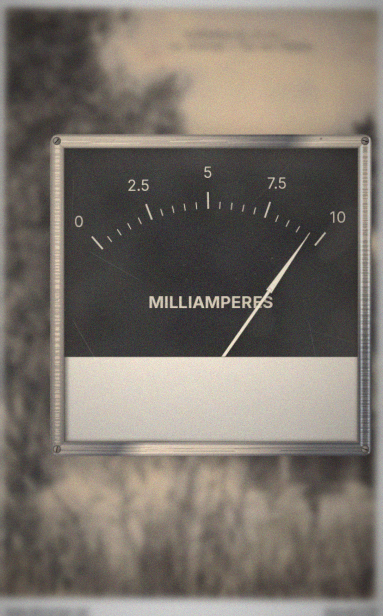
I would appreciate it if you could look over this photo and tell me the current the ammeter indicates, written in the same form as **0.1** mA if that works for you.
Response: **9.5** mA
